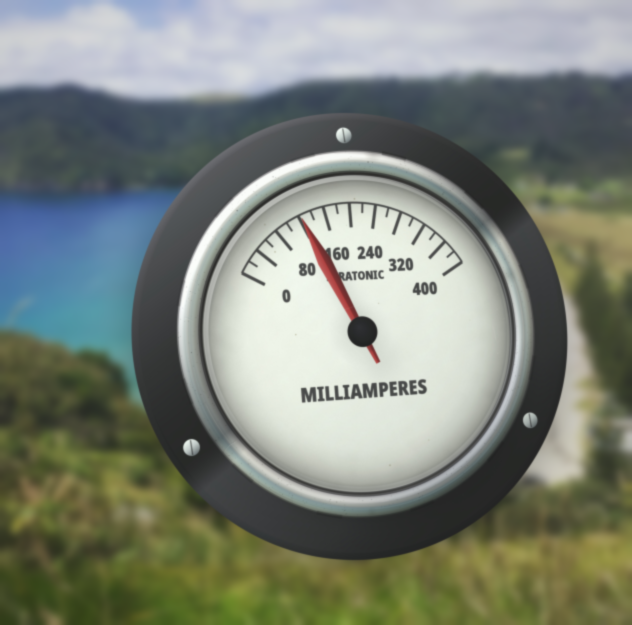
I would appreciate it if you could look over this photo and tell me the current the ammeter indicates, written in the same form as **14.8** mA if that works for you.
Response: **120** mA
